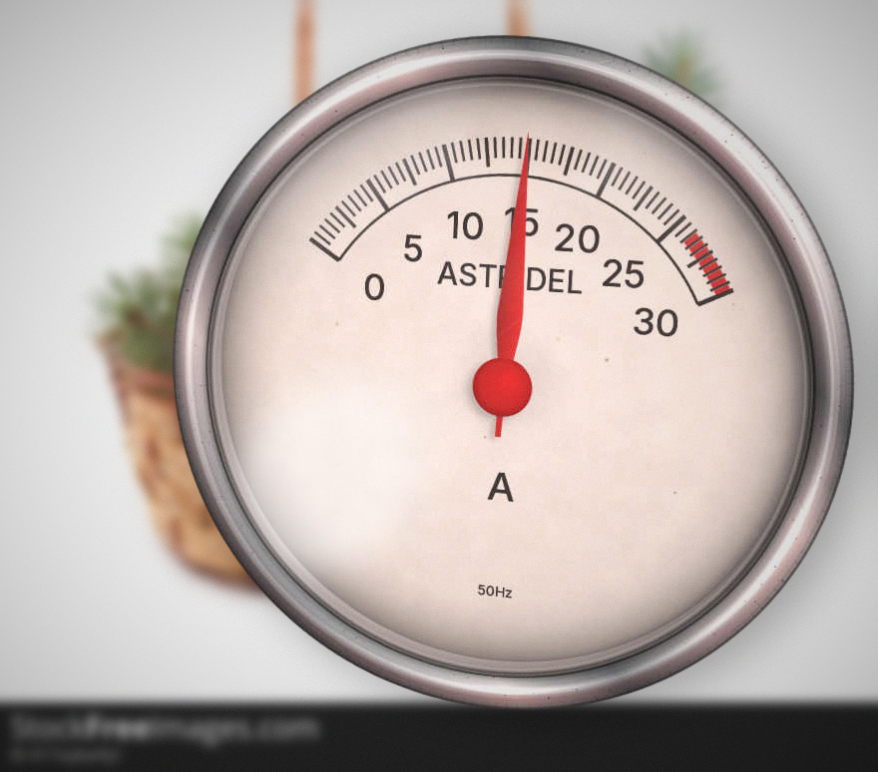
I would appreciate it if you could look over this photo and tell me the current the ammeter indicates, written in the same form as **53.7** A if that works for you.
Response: **15** A
